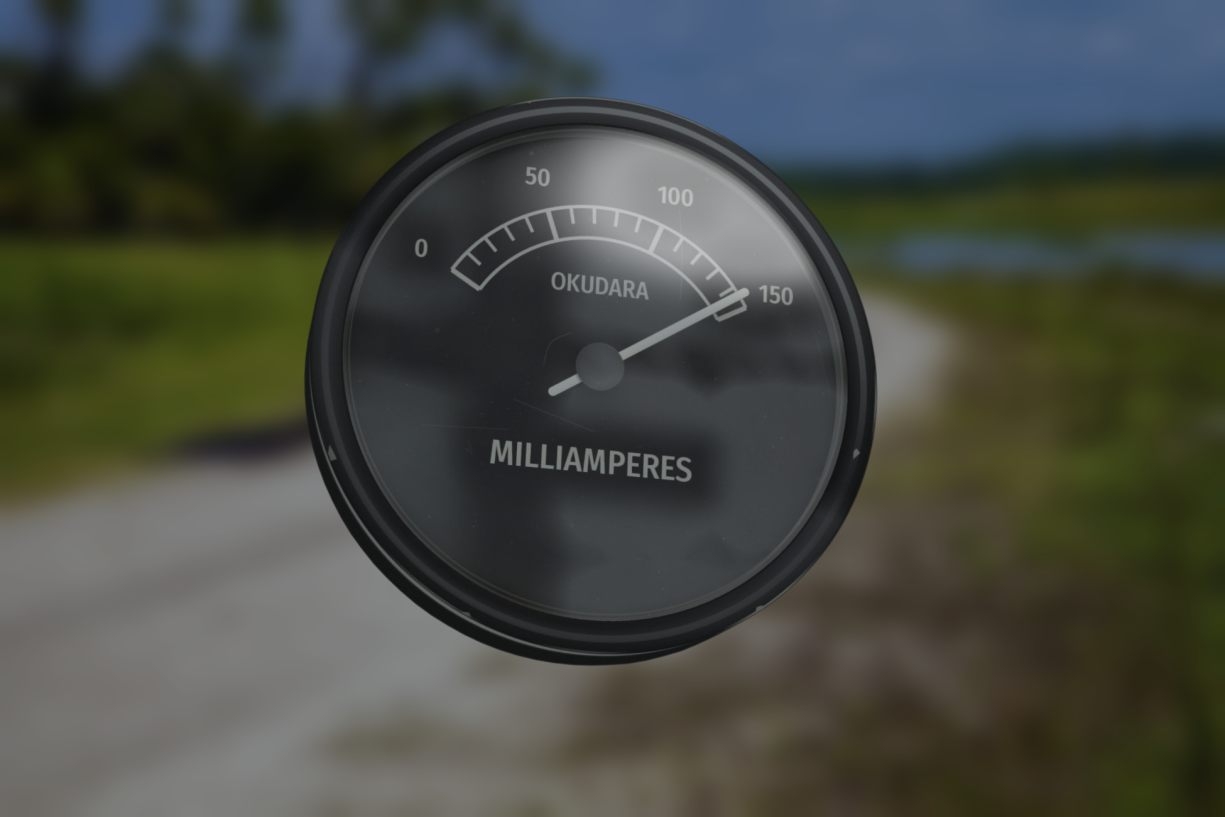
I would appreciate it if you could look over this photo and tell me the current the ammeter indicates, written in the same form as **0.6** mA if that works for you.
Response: **145** mA
